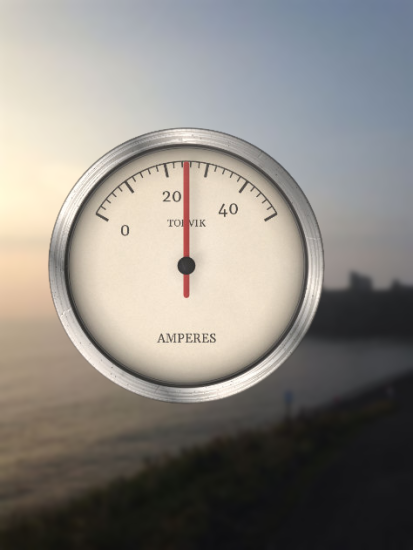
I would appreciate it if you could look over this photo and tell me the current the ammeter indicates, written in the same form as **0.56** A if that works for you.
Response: **25** A
